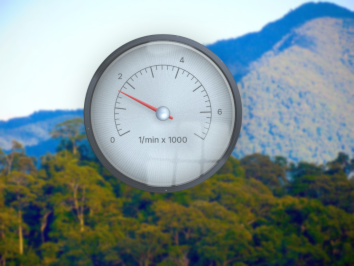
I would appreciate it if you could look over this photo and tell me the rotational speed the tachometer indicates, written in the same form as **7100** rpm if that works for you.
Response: **1600** rpm
